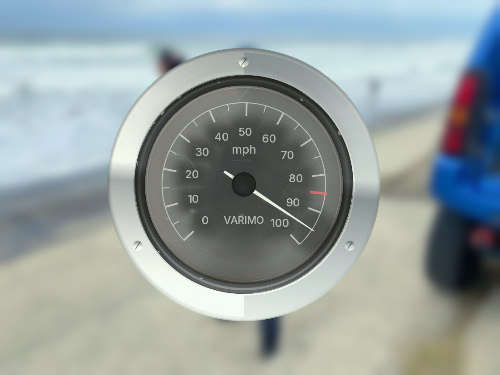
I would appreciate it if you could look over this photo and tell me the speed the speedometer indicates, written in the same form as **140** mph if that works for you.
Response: **95** mph
